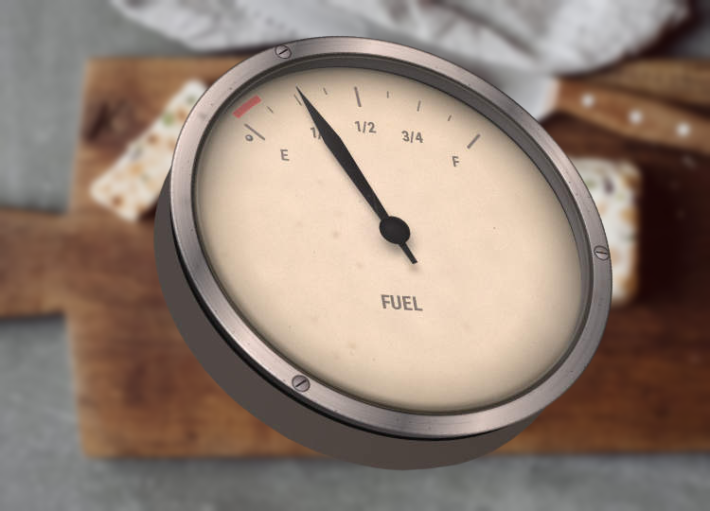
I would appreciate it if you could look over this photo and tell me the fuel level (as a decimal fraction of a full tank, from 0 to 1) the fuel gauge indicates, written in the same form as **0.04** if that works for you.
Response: **0.25**
